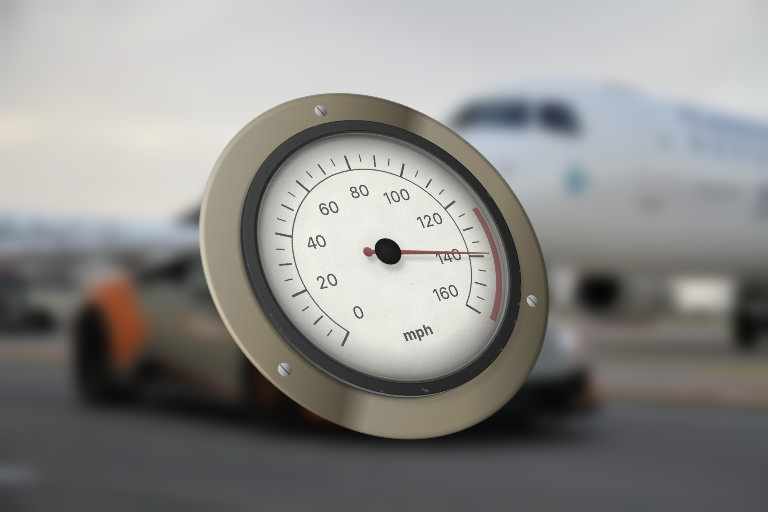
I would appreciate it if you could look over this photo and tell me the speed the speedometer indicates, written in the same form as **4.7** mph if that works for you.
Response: **140** mph
